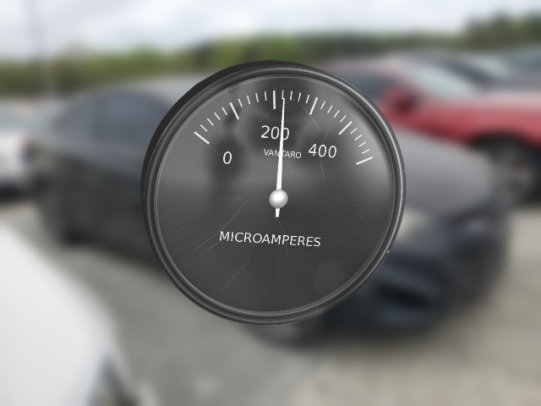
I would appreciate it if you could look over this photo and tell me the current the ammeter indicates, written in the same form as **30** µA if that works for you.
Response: **220** µA
